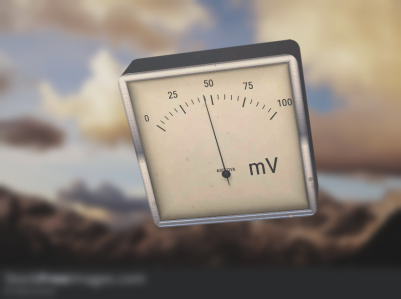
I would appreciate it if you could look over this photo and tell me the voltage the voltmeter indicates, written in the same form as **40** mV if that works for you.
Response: **45** mV
